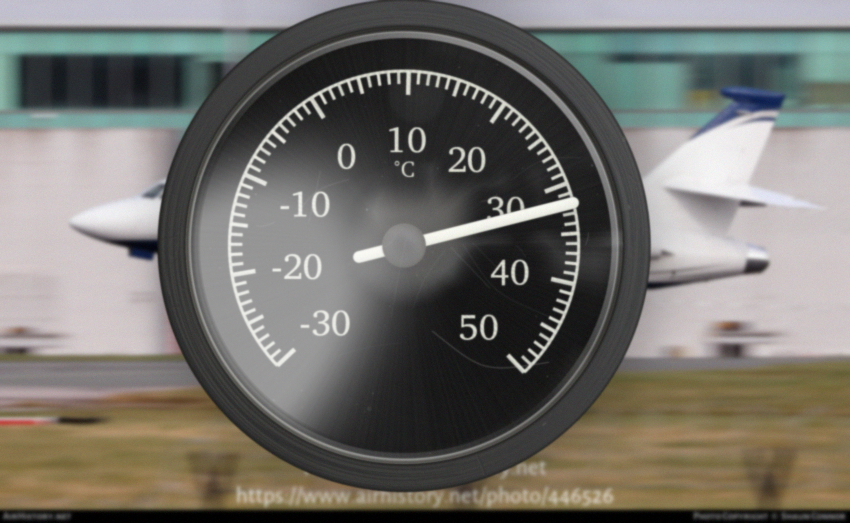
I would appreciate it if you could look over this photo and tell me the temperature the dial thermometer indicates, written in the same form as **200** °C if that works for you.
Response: **32** °C
